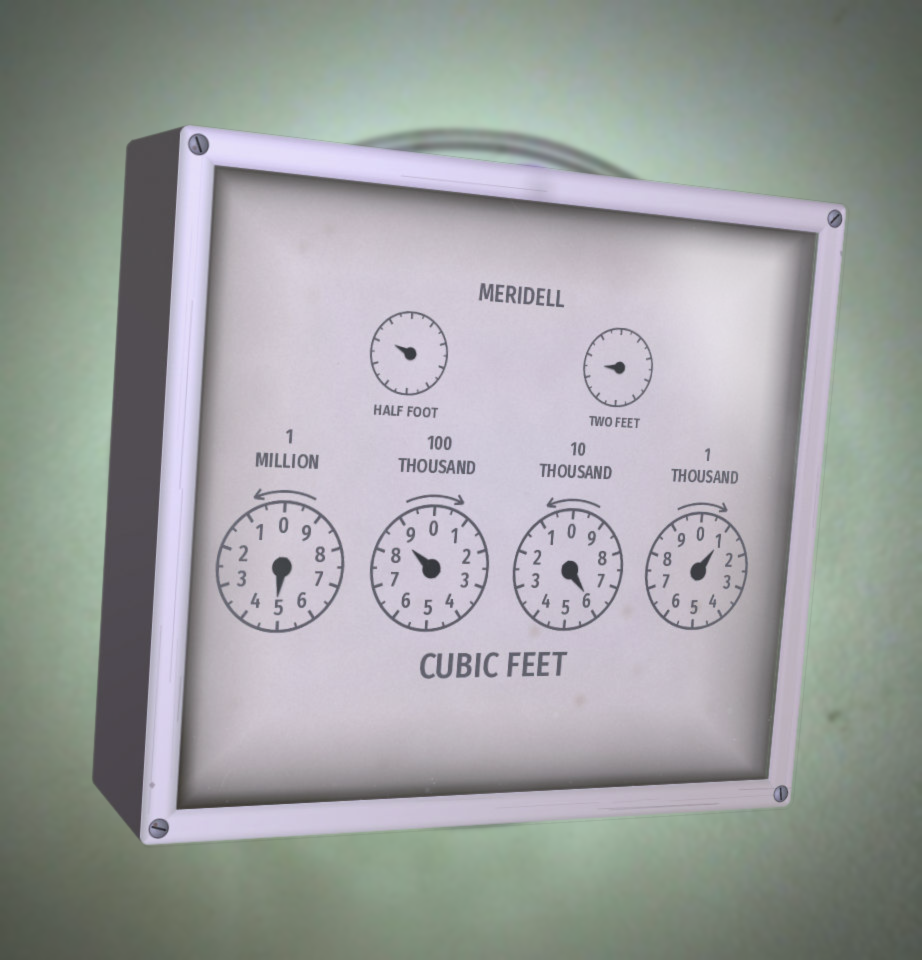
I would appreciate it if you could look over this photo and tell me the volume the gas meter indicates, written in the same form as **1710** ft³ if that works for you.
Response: **486100** ft³
